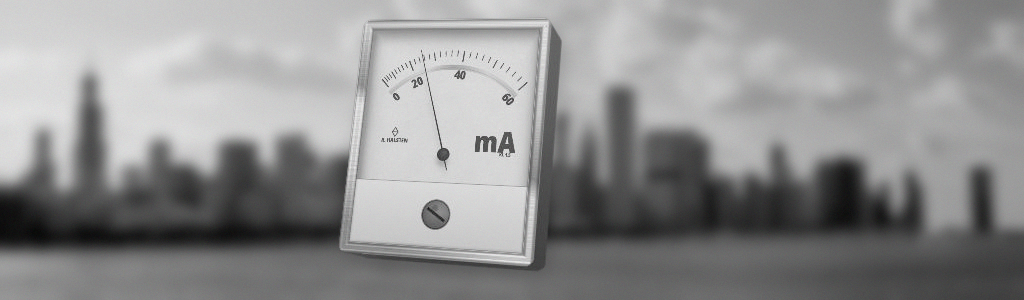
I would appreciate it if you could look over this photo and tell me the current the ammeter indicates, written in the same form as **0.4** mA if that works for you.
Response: **26** mA
